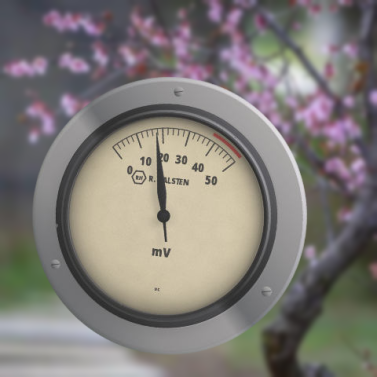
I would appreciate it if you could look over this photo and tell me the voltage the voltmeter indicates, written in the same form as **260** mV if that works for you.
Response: **18** mV
